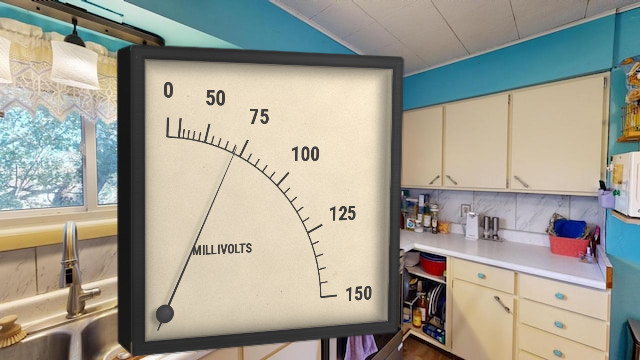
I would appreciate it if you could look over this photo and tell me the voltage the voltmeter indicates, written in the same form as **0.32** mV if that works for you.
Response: **70** mV
